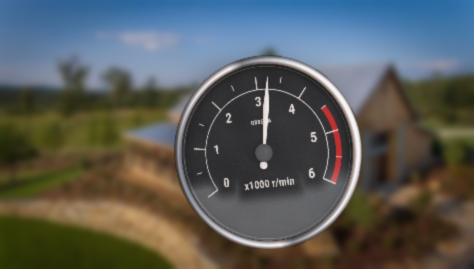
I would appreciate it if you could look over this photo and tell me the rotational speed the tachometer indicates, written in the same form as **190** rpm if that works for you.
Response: **3250** rpm
